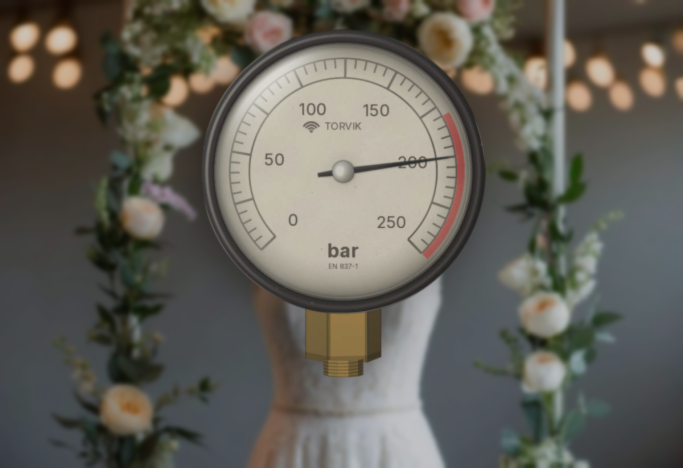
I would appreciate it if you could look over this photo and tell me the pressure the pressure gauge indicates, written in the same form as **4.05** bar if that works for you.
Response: **200** bar
